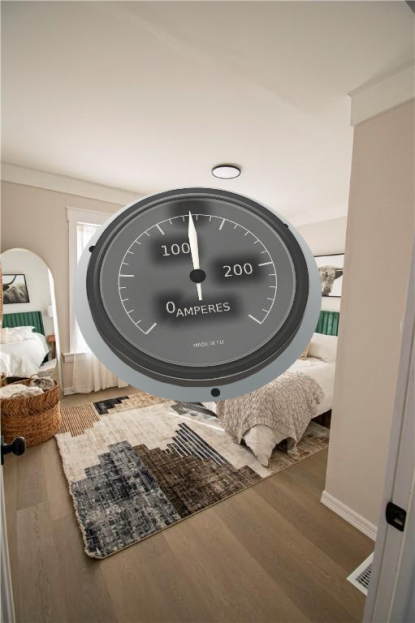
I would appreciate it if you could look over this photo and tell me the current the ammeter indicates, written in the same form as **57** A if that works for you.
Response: **125** A
